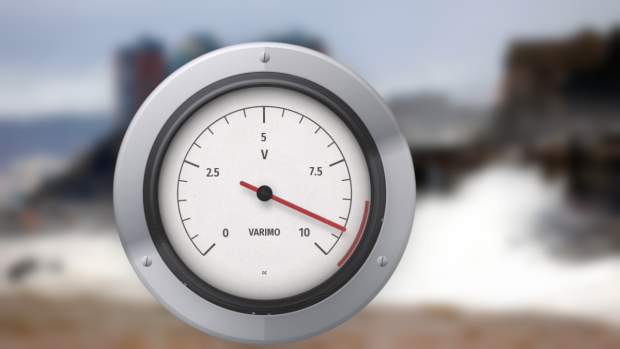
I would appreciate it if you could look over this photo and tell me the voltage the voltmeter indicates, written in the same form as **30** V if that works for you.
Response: **9.25** V
